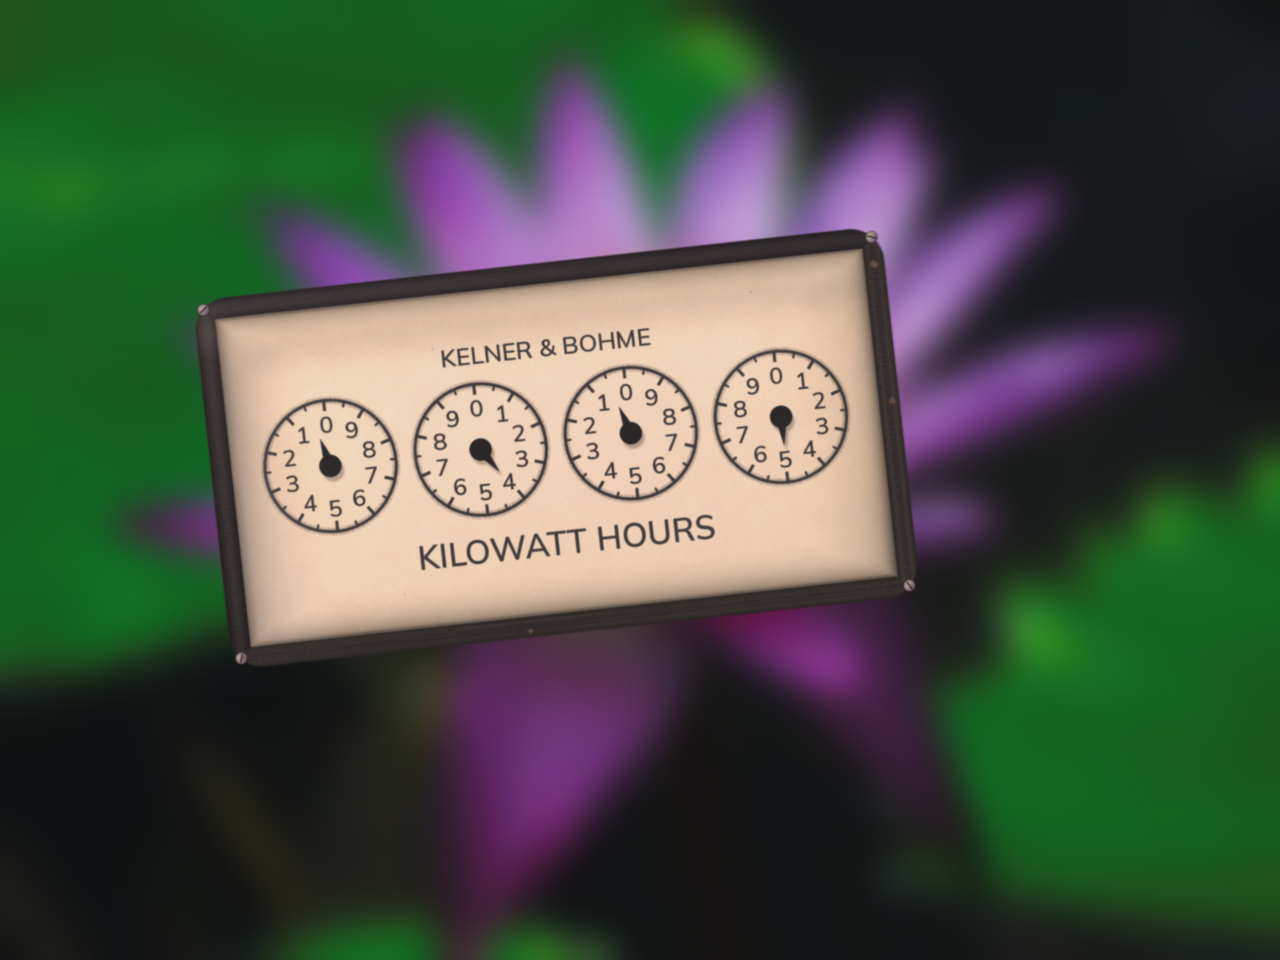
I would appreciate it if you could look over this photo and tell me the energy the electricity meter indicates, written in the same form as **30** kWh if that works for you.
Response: **405** kWh
